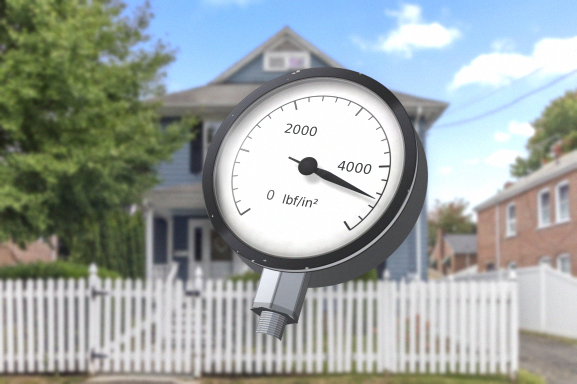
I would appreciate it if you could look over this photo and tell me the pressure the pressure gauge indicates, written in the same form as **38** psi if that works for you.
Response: **4500** psi
